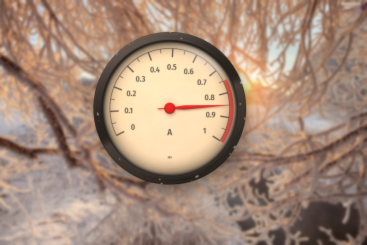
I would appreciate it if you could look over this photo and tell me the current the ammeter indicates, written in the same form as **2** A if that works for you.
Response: **0.85** A
